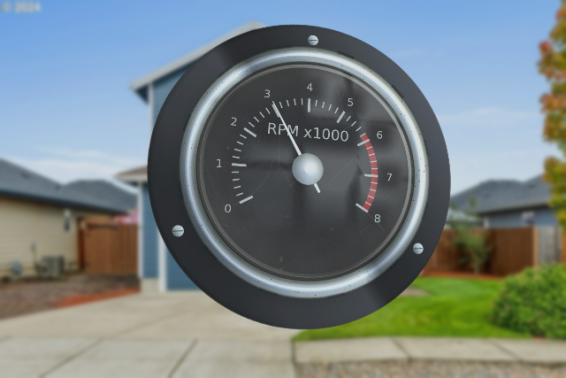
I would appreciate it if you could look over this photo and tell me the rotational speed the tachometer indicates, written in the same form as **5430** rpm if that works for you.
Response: **3000** rpm
